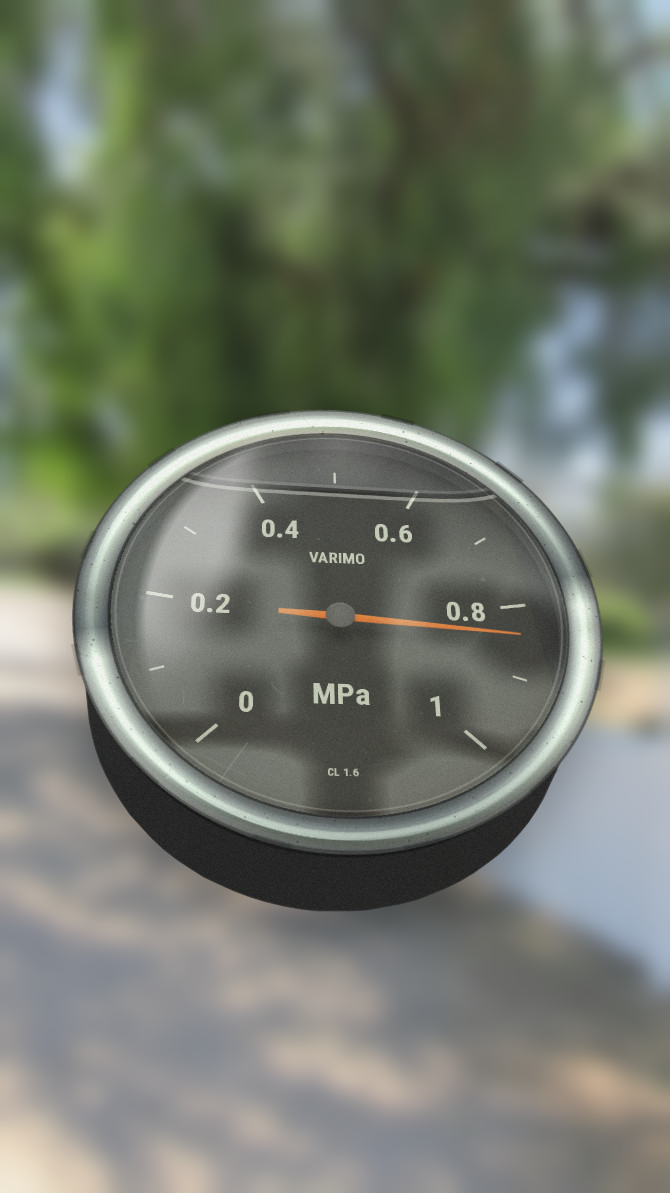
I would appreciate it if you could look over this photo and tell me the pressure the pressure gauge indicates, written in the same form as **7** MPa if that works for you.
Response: **0.85** MPa
